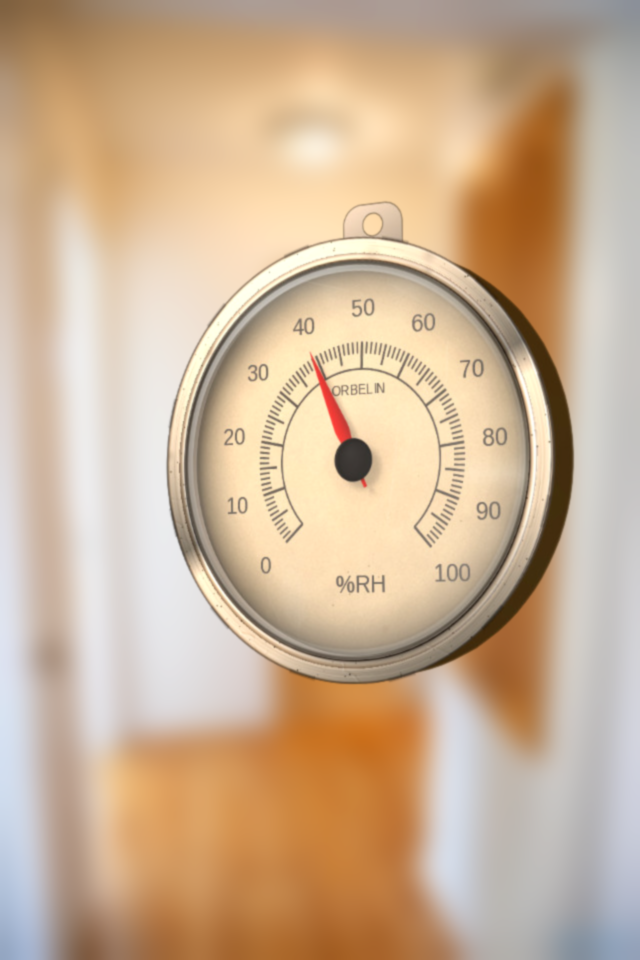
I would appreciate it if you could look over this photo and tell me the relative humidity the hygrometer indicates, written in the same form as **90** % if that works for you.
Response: **40** %
